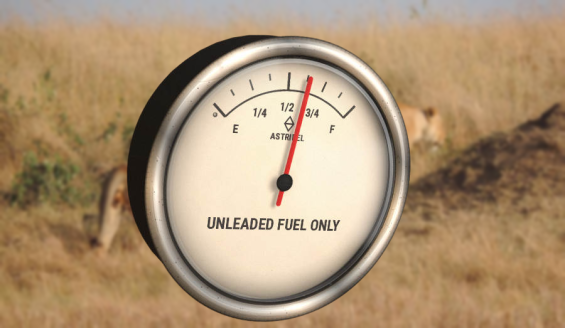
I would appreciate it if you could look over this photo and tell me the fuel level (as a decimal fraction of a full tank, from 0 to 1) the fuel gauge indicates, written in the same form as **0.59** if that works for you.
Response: **0.625**
